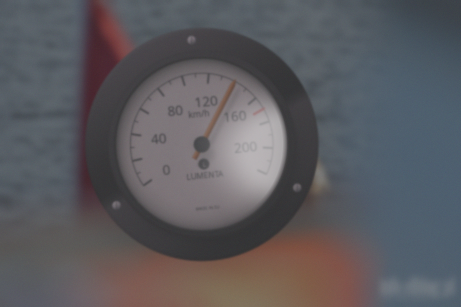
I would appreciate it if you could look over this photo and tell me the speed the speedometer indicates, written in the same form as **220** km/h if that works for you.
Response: **140** km/h
